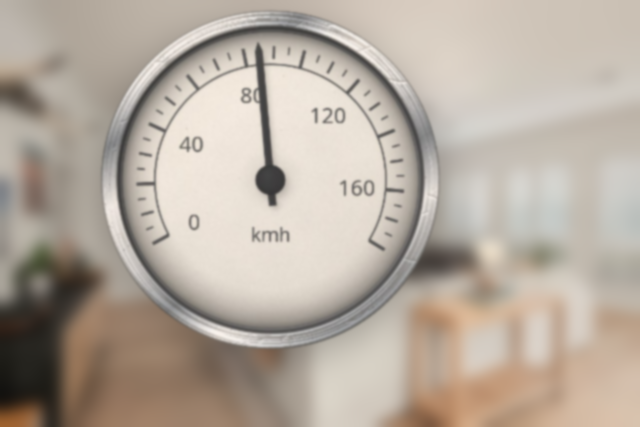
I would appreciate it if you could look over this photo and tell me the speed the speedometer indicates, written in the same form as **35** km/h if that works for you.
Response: **85** km/h
